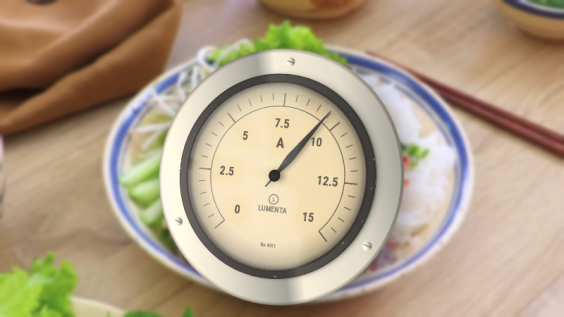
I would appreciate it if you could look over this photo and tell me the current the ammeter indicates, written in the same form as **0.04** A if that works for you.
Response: **9.5** A
